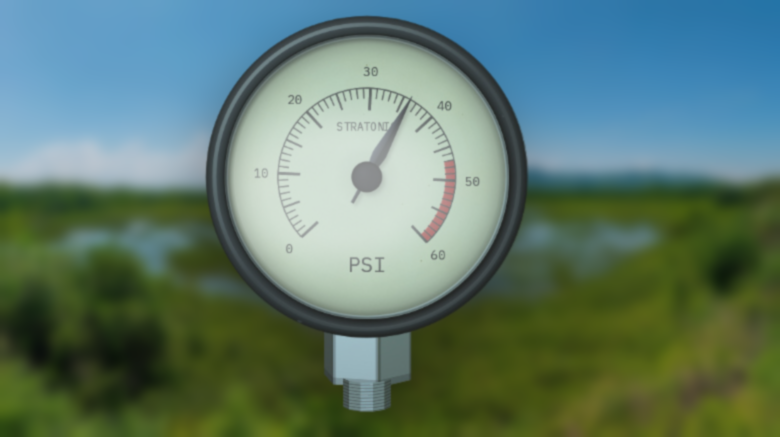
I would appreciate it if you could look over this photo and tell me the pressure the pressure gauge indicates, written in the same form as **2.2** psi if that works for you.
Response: **36** psi
